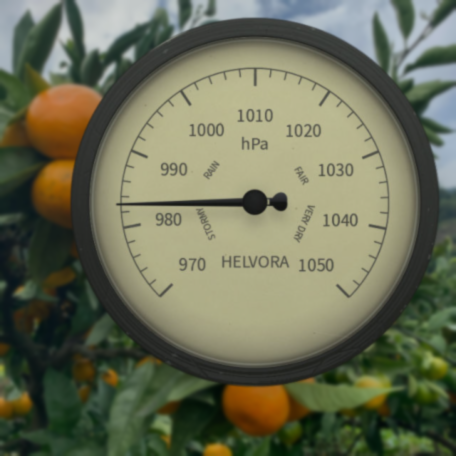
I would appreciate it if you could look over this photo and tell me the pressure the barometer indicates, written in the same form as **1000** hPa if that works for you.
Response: **983** hPa
